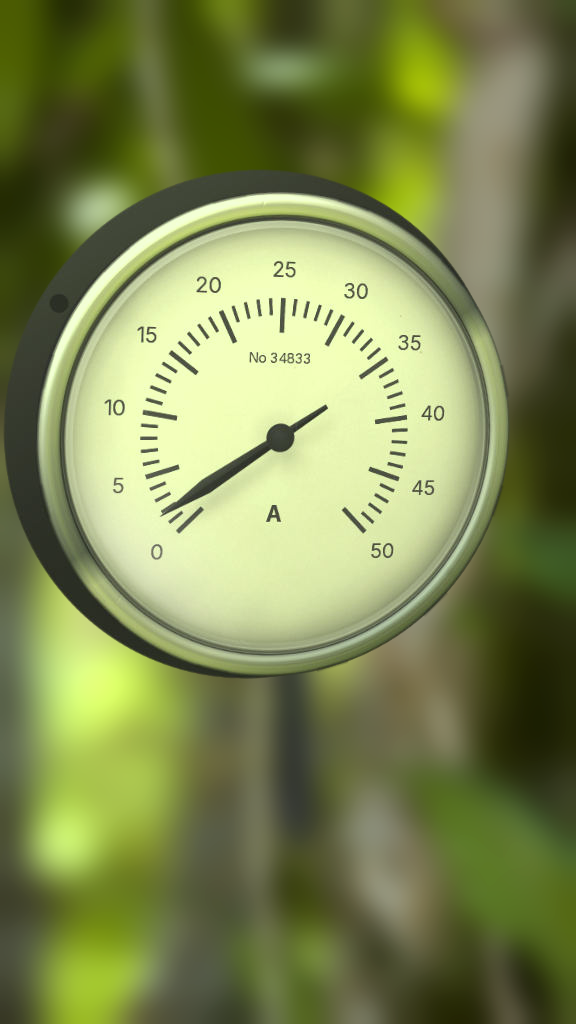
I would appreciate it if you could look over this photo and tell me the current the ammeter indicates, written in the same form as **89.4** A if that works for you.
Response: **2** A
